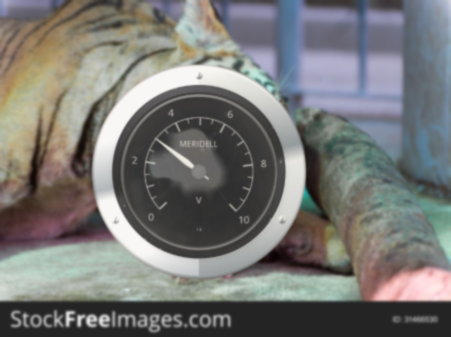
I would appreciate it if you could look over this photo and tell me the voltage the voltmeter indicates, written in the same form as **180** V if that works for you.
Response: **3** V
